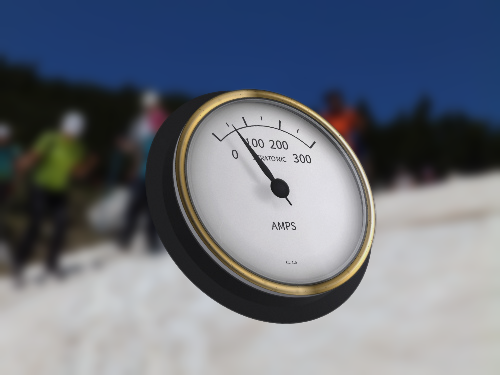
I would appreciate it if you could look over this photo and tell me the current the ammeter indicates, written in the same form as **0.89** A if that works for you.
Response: **50** A
